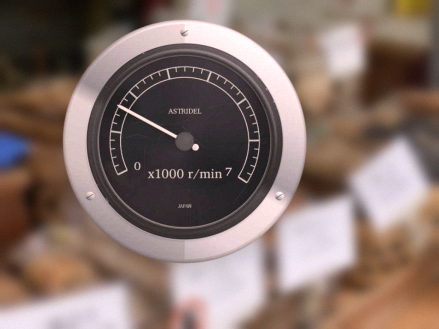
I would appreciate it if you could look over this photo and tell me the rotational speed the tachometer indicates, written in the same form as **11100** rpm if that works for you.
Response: **1600** rpm
